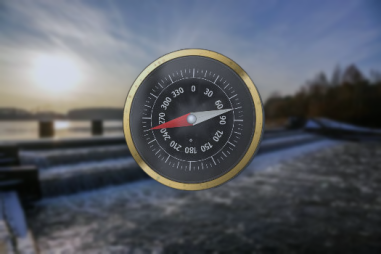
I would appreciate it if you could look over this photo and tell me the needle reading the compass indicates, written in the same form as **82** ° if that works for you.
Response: **255** °
